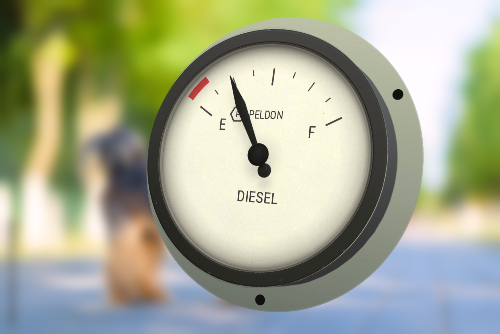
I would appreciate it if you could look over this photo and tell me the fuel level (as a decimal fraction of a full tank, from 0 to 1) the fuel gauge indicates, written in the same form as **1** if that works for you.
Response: **0.25**
